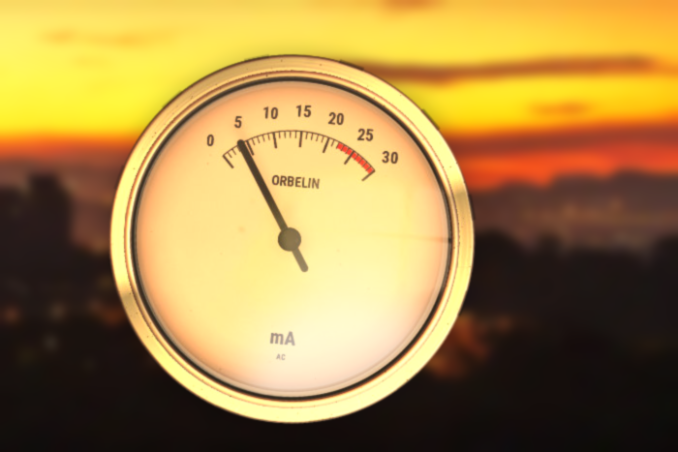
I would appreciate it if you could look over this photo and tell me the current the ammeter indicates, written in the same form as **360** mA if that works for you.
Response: **4** mA
